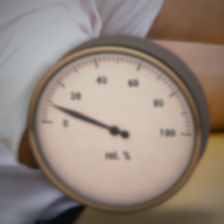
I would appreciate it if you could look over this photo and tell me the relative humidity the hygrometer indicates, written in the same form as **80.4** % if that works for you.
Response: **10** %
